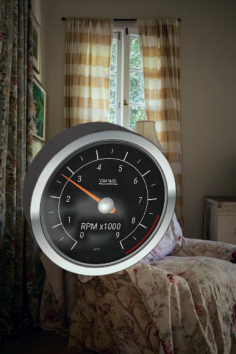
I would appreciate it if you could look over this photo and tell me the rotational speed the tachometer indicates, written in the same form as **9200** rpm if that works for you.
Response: **2750** rpm
